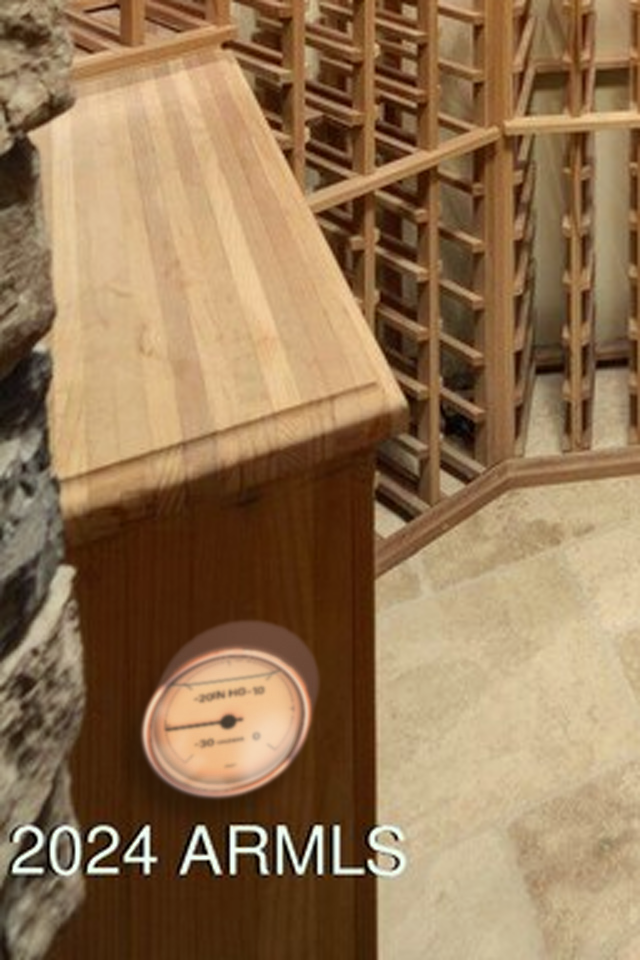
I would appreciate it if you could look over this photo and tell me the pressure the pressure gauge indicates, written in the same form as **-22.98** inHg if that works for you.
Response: **-25** inHg
